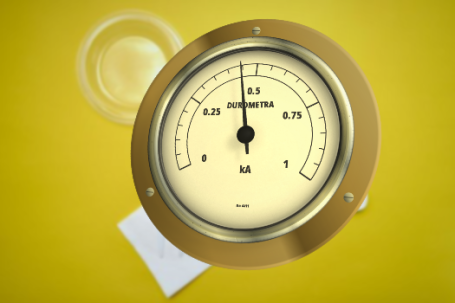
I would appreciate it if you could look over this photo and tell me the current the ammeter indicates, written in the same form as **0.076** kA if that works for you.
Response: **0.45** kA
